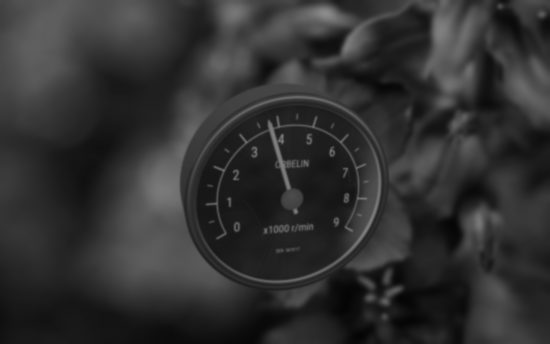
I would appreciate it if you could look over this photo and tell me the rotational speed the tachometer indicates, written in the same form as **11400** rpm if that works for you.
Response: **3750** rpm
